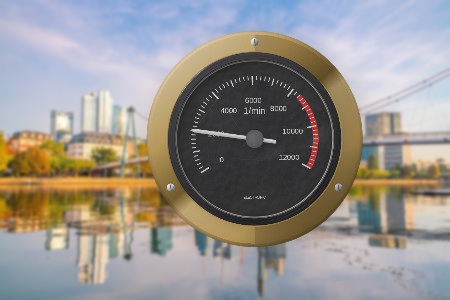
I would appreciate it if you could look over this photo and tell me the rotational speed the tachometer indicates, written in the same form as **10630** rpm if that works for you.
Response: **2000** rpm
